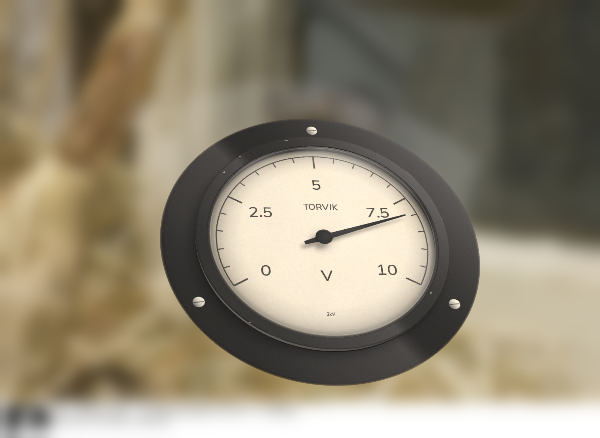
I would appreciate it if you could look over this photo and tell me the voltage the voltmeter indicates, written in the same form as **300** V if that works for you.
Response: **8** V
